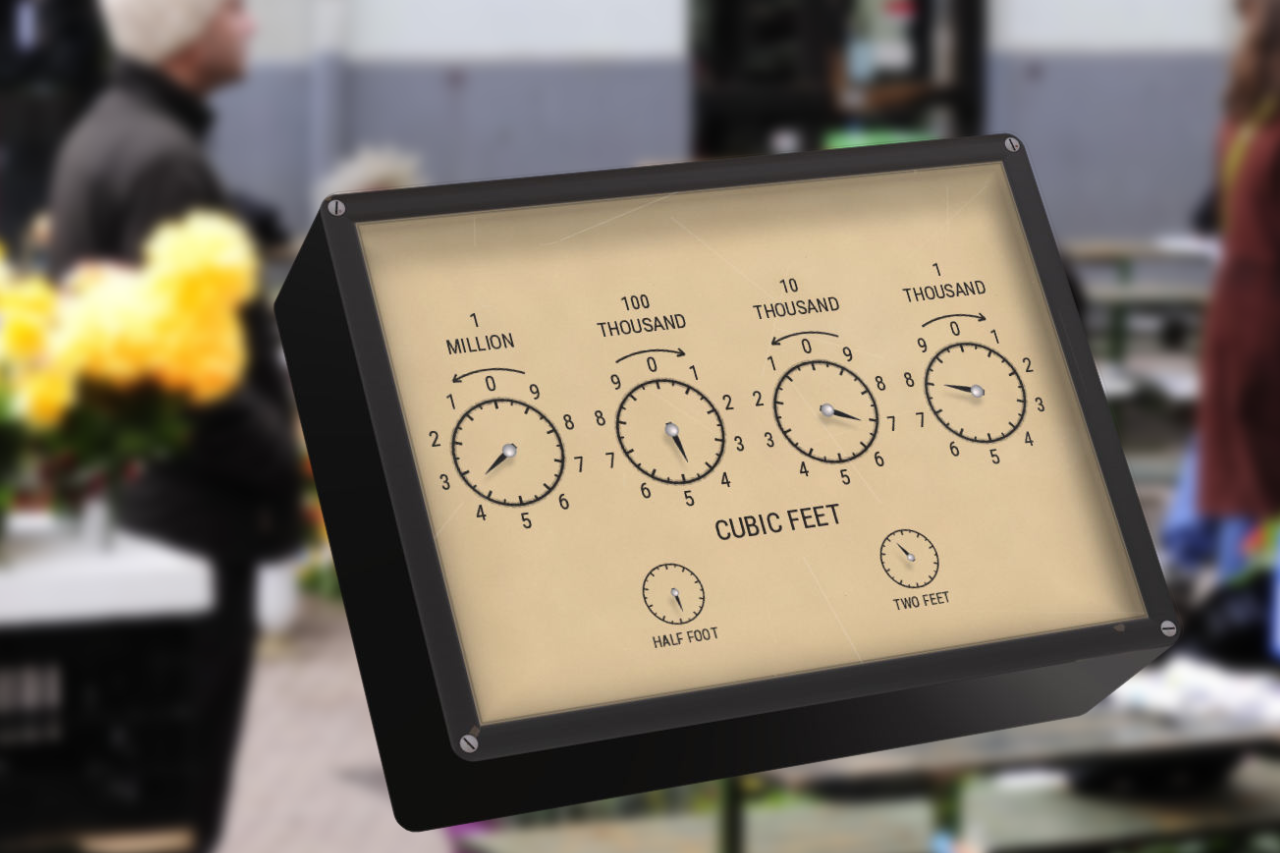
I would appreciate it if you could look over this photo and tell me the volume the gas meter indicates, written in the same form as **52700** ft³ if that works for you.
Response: **346800** ft³
